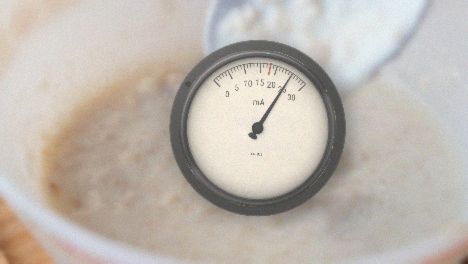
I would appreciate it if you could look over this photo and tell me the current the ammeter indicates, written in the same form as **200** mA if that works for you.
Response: **25** mA
